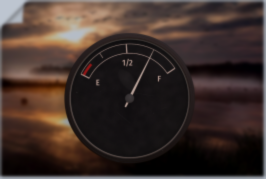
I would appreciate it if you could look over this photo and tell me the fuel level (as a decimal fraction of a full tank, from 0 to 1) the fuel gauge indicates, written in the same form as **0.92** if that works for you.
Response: **0.75**
